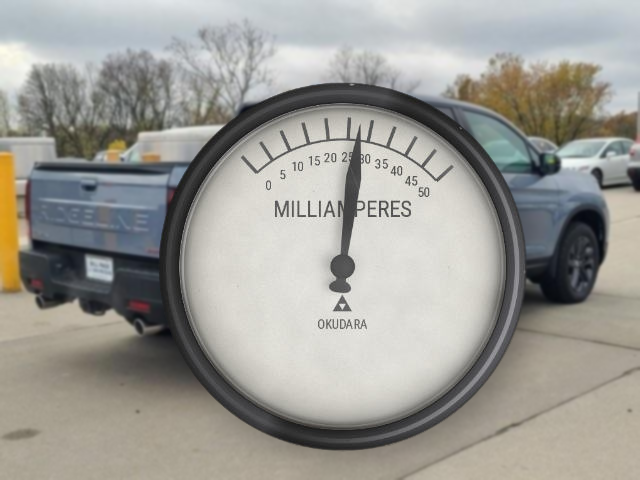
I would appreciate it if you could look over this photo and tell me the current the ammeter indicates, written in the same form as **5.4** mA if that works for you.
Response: **27.5** mA
